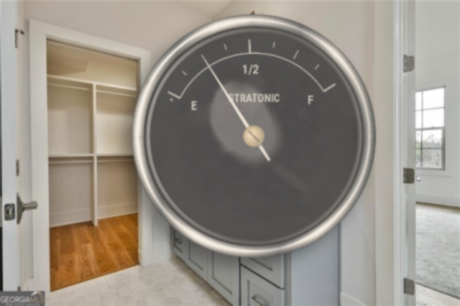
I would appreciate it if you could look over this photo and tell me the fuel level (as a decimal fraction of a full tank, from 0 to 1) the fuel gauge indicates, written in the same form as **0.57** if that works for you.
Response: **0.25**
